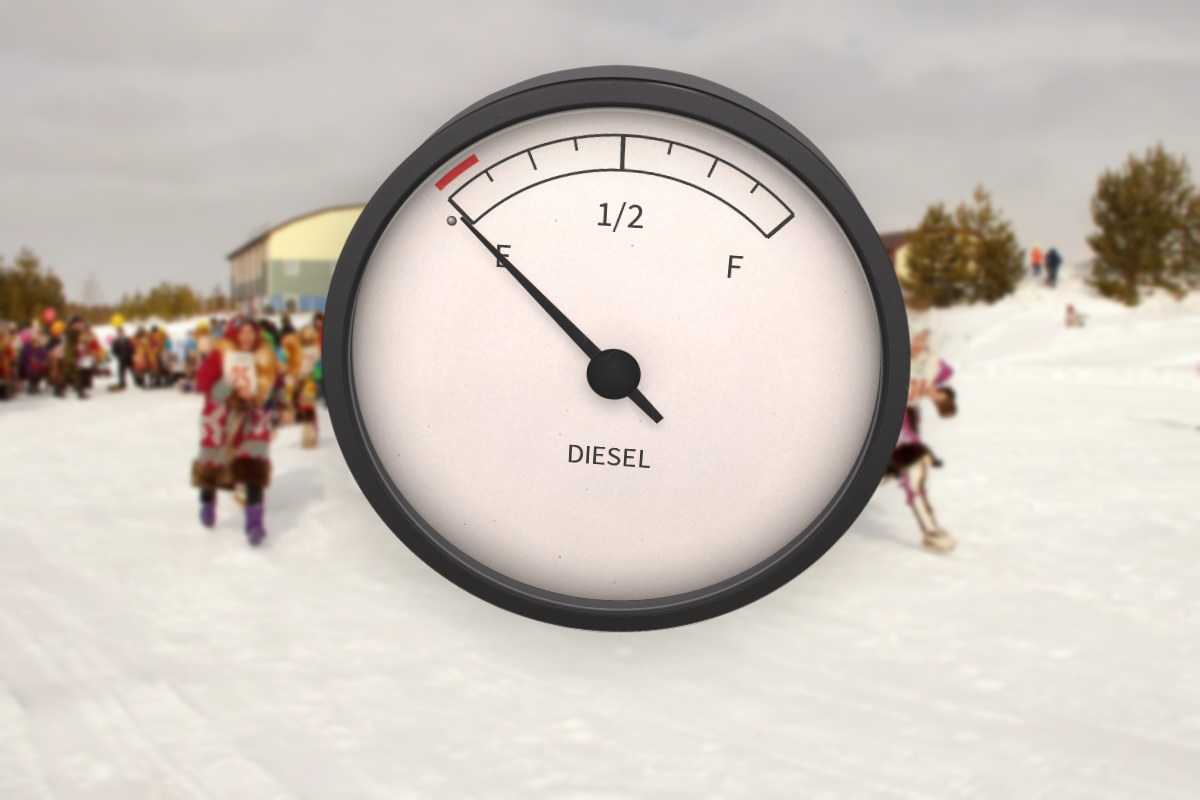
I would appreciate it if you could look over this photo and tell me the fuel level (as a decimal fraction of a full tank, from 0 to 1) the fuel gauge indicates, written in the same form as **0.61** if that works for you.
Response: **0**
